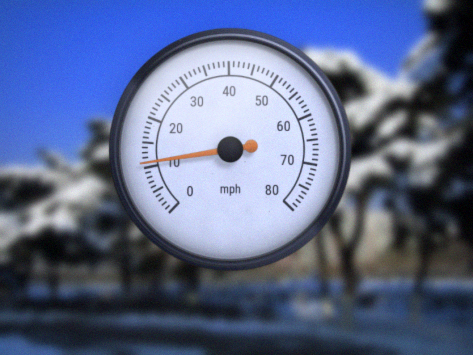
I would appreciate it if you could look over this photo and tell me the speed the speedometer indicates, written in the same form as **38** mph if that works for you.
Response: **11** mph
